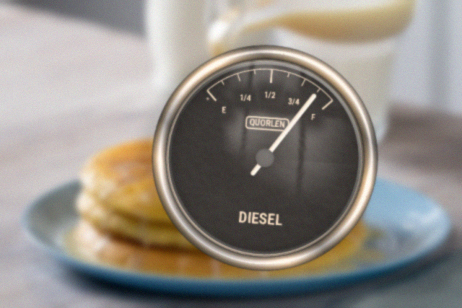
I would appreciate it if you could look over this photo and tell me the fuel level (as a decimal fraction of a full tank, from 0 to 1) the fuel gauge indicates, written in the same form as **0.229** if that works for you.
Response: **0.875**
